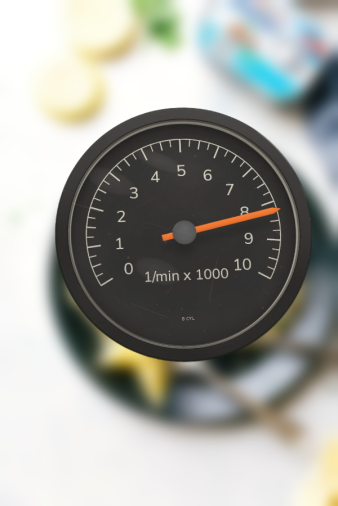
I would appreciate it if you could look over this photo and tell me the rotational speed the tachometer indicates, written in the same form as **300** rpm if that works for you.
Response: **8250** rpm
